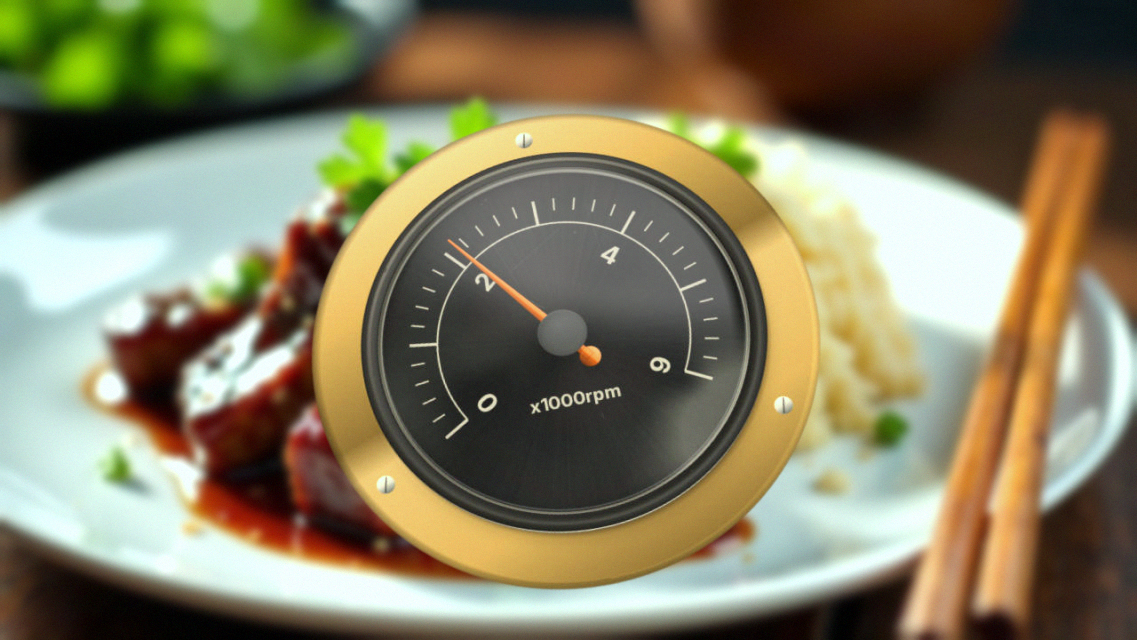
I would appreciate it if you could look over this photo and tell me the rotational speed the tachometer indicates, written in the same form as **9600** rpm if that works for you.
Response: **2100** rpm
